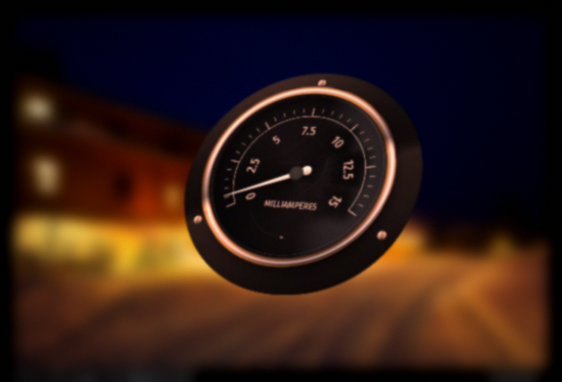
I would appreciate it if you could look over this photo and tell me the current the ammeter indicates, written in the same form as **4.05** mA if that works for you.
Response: **0.5** mA
